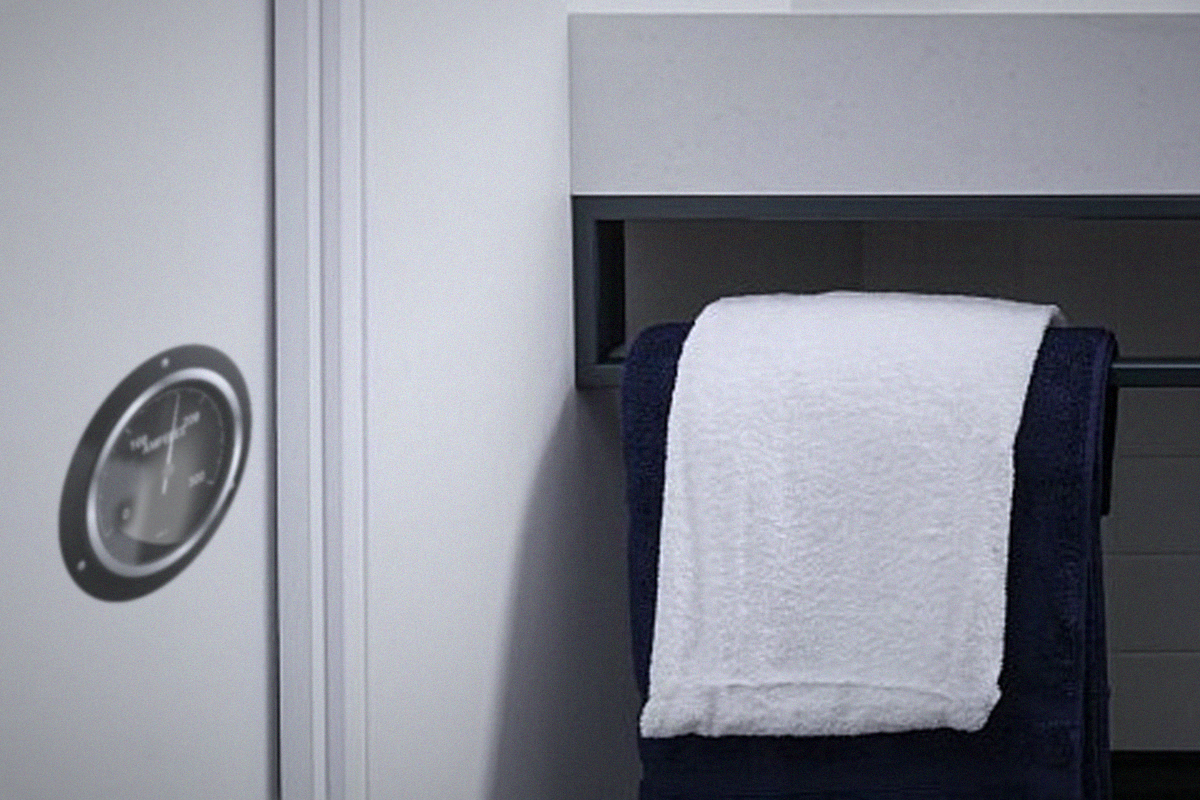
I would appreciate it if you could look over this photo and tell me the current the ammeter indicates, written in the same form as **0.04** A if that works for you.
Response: **160** A
